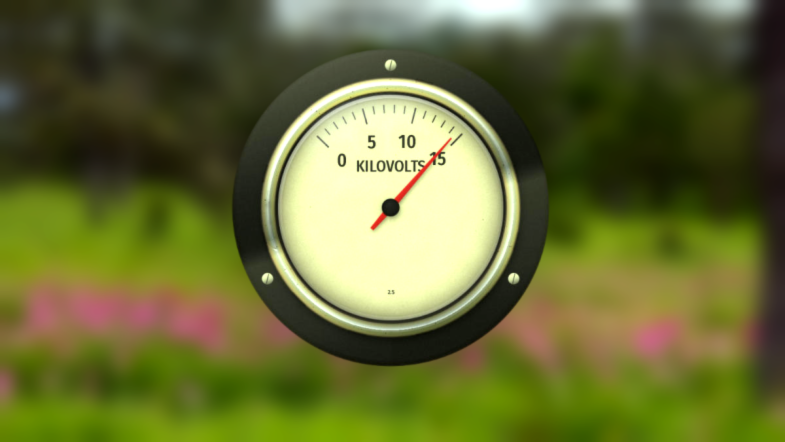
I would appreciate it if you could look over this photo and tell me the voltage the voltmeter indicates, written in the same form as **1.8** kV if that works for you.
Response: **14.5** kV
